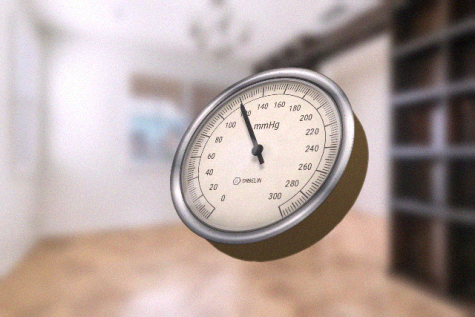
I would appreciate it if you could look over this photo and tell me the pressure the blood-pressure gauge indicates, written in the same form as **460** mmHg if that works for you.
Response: **120** mmHg
